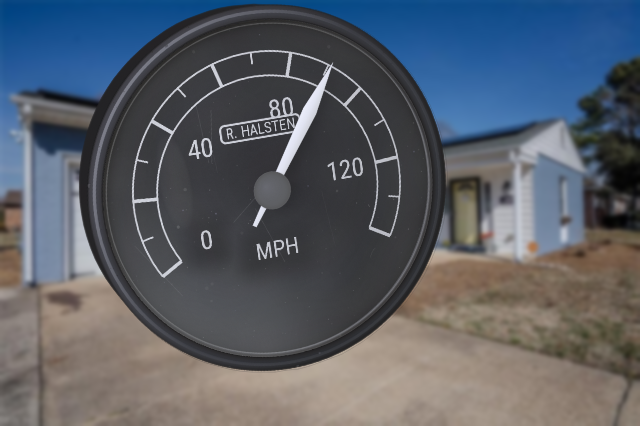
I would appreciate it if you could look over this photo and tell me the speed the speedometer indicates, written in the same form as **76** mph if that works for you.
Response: **90** mph
